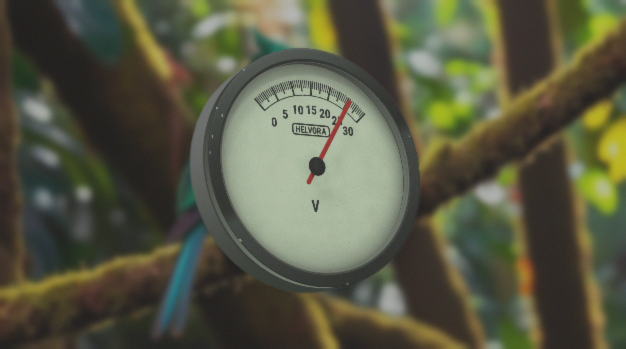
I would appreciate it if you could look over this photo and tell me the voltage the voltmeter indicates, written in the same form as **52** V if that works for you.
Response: **25** V
